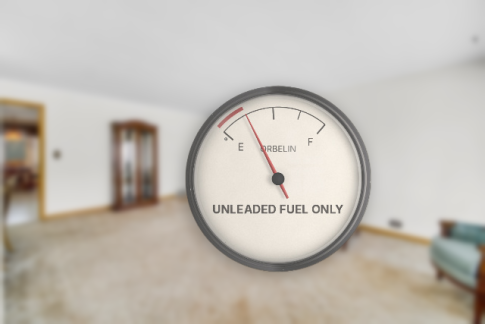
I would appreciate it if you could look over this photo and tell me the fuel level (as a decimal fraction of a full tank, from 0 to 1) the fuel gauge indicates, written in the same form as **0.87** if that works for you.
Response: **0.25**
